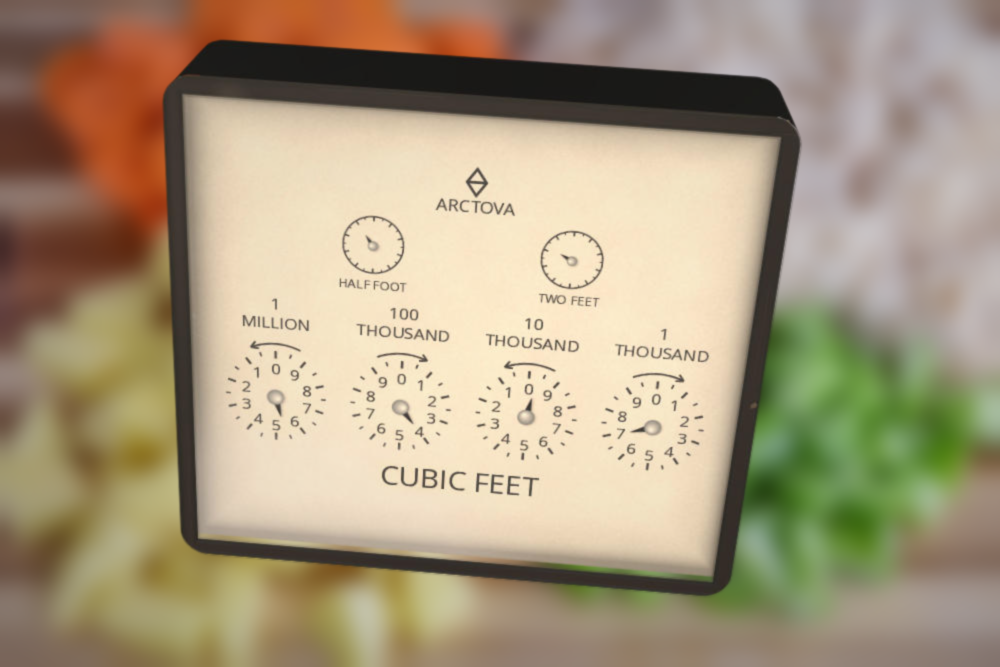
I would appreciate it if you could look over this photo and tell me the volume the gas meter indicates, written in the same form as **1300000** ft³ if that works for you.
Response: **539700** ft³
